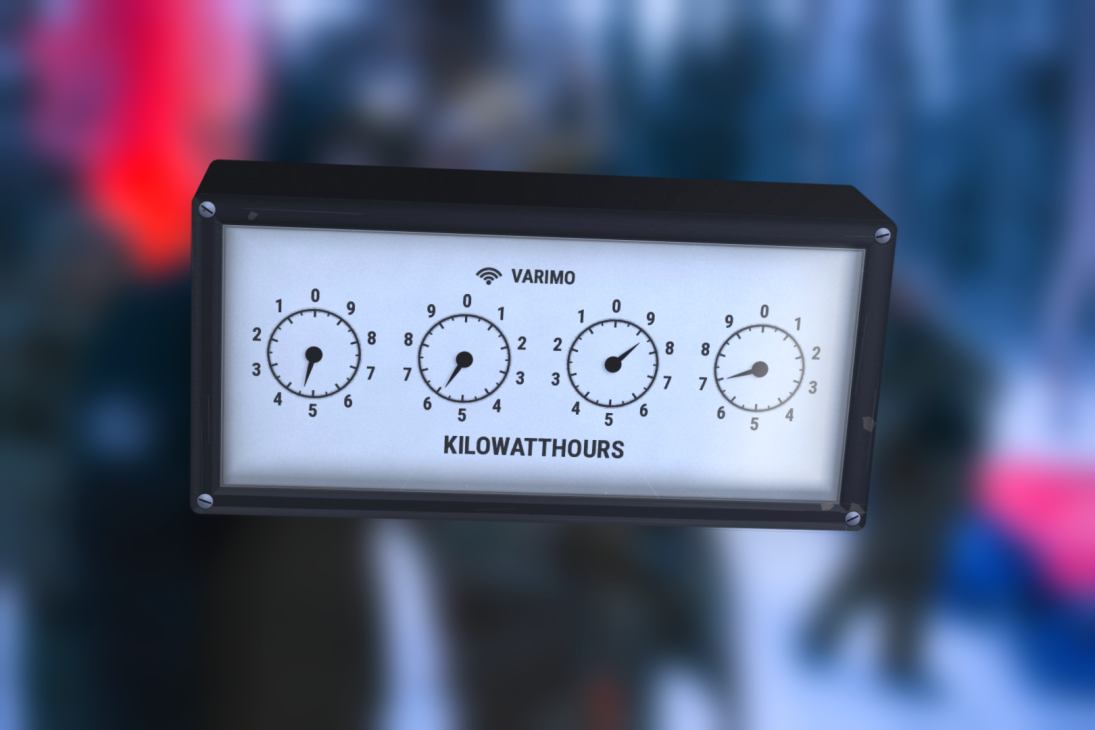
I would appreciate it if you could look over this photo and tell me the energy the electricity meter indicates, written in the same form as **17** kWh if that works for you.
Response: **4587** kWh
